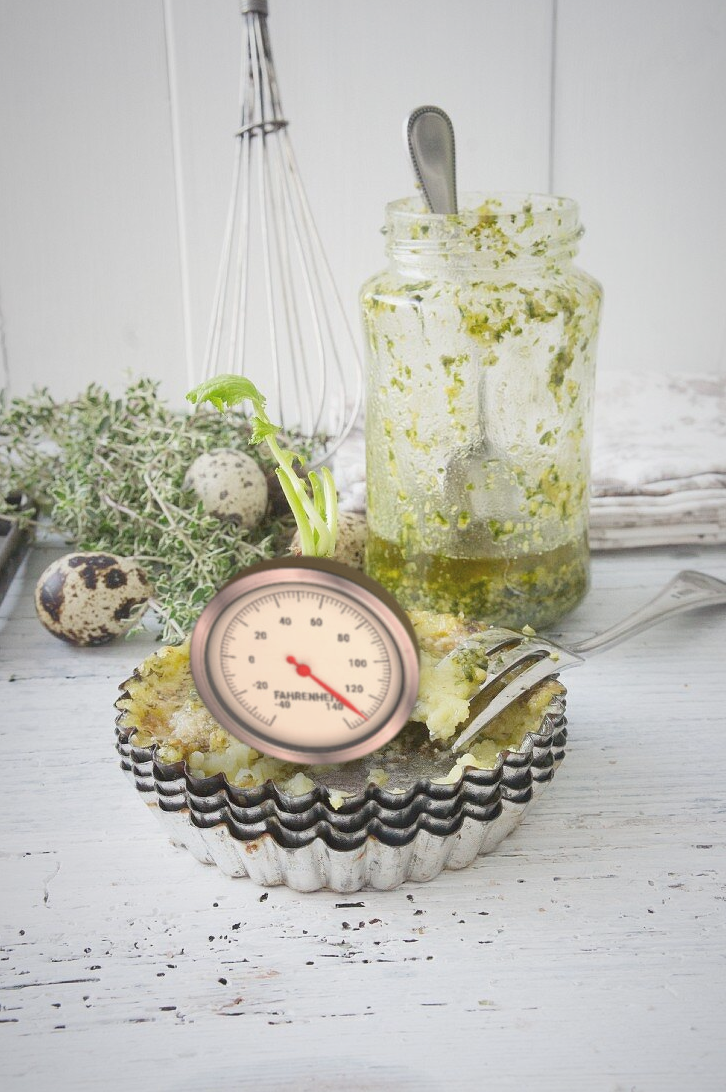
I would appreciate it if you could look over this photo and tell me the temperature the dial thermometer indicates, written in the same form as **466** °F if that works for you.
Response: **130** °F
